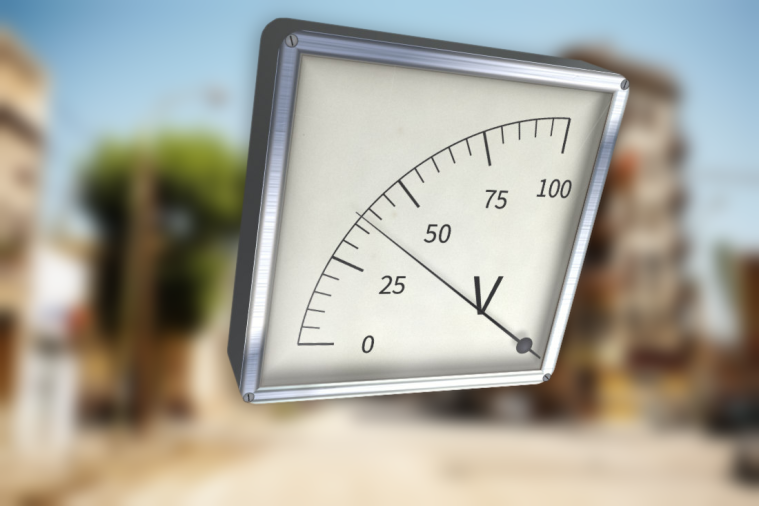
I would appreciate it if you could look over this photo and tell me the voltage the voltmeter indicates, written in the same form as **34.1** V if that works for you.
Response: **37.5** V
